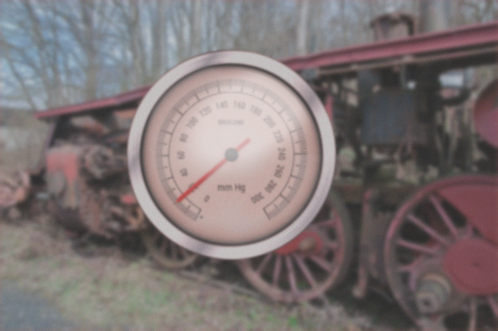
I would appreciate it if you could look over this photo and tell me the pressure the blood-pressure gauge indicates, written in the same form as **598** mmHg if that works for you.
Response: **20** mmHg
